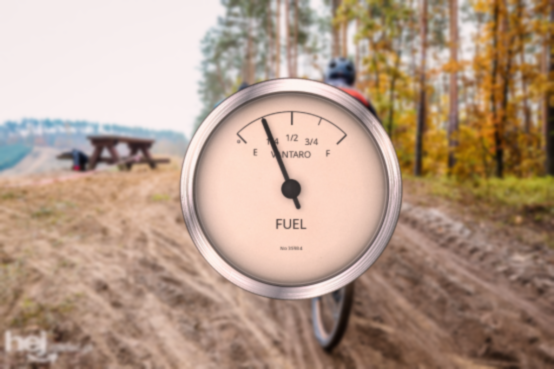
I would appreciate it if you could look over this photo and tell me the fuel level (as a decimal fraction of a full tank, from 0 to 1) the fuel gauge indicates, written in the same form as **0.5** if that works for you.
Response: **0.25**
